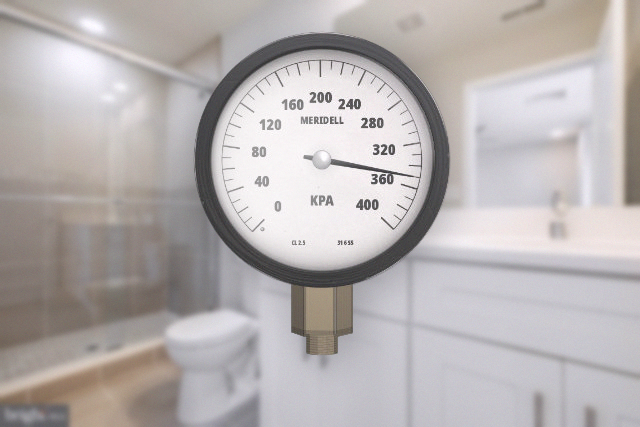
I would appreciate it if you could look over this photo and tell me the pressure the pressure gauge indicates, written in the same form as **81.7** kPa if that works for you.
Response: **350** kPa
